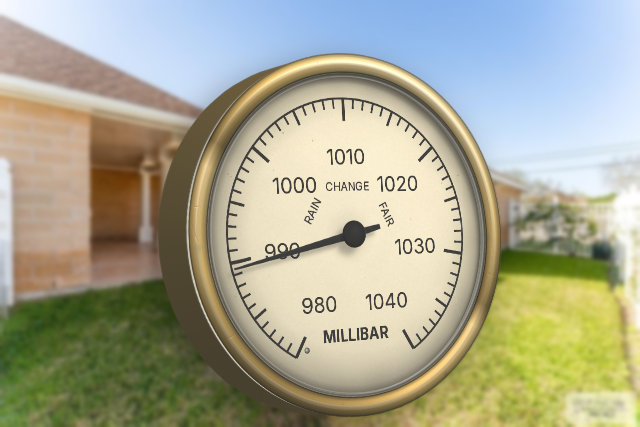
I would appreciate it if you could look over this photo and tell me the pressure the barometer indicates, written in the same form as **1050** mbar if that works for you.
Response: **989.5** mbar
